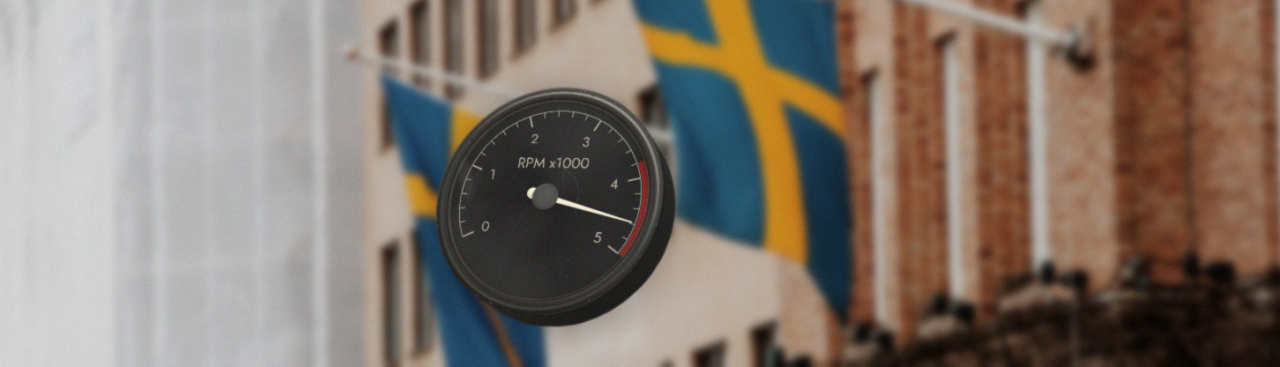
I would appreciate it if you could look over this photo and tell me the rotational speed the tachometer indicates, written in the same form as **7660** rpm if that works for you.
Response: **4600** rpm
